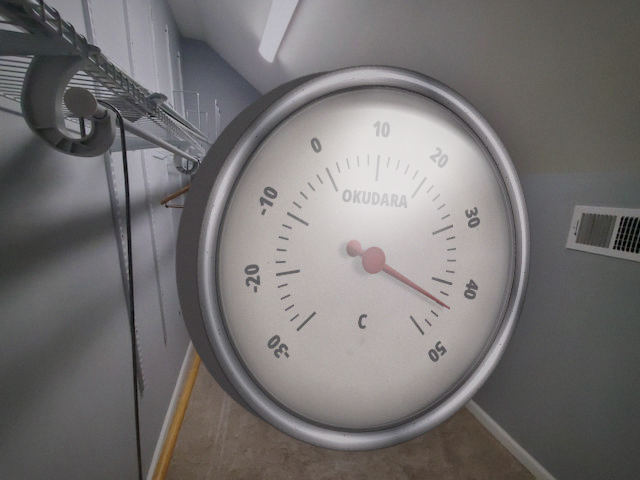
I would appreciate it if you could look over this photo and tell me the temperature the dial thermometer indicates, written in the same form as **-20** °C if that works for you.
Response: **44** °C
